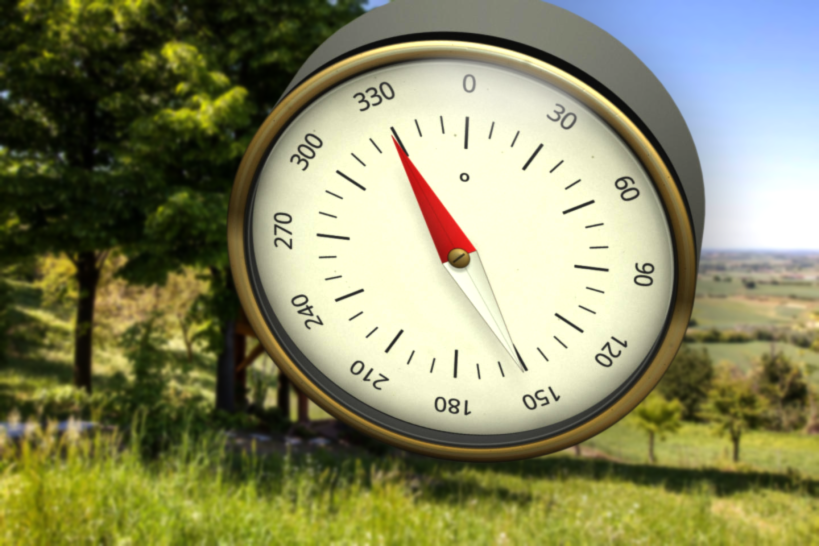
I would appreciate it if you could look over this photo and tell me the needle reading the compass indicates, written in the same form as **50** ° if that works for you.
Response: **330** °
